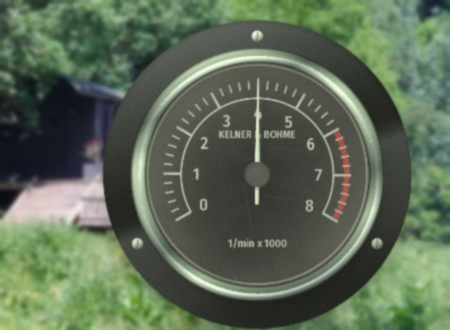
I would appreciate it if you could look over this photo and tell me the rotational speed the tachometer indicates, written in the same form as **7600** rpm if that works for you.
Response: **4000** rpm
